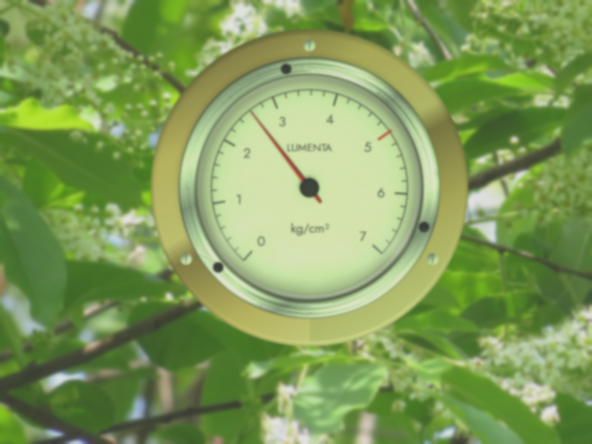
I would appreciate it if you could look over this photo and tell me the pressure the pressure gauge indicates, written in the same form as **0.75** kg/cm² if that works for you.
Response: **2.6** kg/cm²
